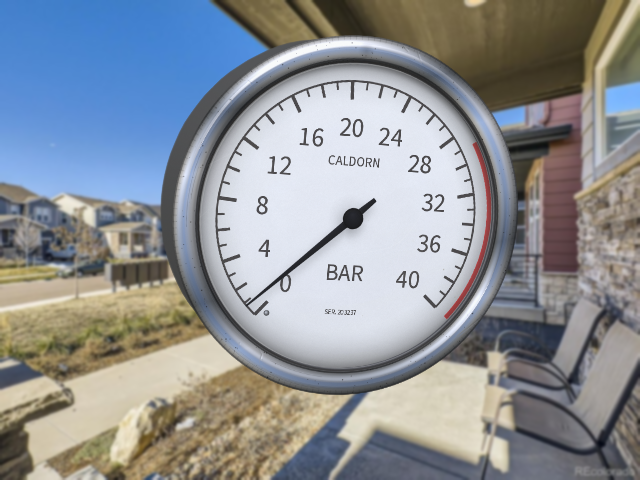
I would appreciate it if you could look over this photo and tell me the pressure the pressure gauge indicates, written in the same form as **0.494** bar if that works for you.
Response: **1** bar
